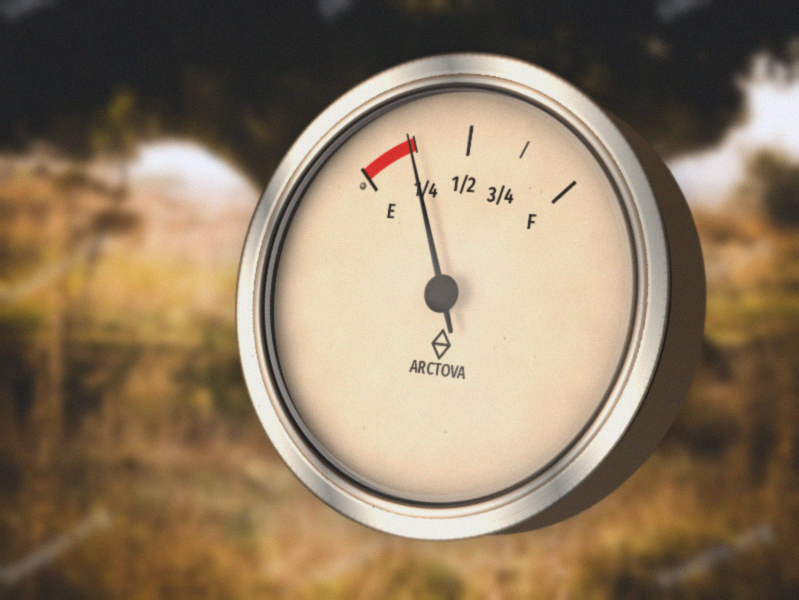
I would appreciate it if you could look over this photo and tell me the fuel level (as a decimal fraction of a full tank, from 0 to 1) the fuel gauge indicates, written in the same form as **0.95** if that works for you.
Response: **0.25**
